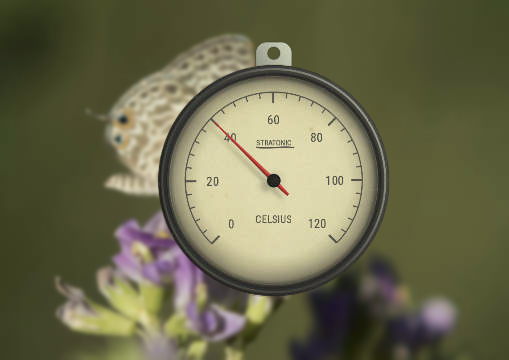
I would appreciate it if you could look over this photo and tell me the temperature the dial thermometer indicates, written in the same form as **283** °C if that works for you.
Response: **40** °C
